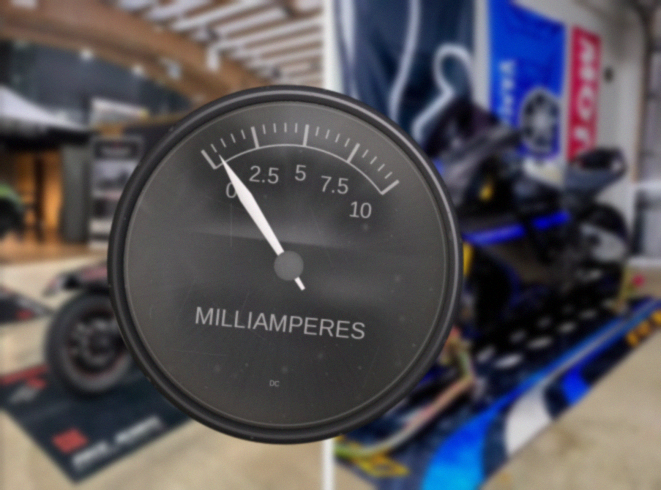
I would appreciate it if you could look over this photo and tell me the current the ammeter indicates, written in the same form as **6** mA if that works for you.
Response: **0.5** mA
